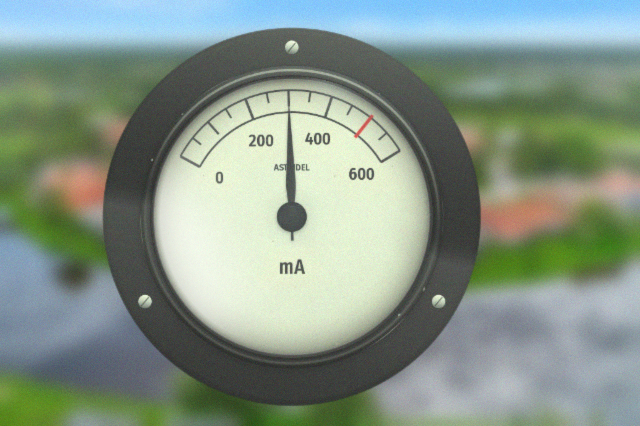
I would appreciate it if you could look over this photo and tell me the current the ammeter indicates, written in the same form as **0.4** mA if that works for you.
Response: **300** mA
